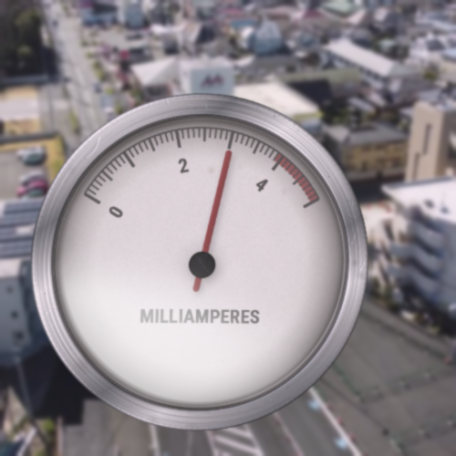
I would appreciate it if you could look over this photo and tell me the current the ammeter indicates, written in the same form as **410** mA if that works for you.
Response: **3** mA
